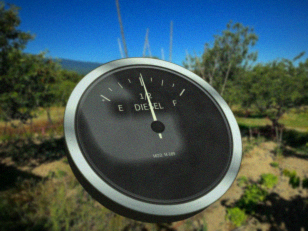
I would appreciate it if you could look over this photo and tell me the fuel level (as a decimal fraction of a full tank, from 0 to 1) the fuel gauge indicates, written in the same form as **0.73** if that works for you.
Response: **0.5**
